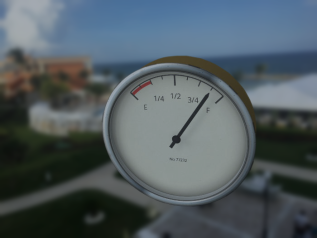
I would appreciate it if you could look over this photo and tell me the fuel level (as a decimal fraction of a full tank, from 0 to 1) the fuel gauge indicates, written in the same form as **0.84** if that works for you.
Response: **0.875**
